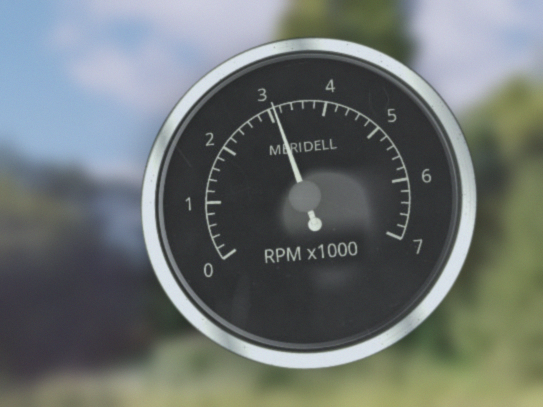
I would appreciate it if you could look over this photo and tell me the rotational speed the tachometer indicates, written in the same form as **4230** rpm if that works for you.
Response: **3100** rpm
